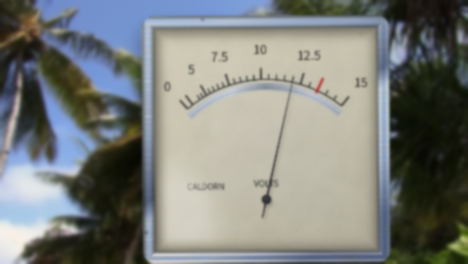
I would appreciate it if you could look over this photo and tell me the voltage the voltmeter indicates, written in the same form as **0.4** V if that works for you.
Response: **12** V
